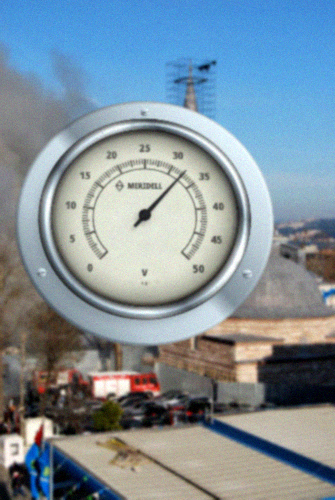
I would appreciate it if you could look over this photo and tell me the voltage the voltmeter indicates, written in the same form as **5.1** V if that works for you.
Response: **32.5** V
